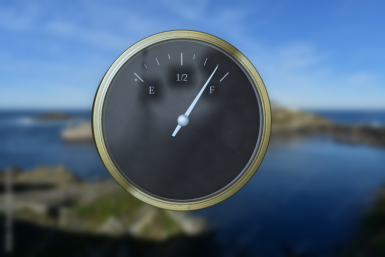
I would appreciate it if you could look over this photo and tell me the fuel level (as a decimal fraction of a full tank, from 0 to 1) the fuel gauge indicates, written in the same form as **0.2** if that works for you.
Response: **0.875**
